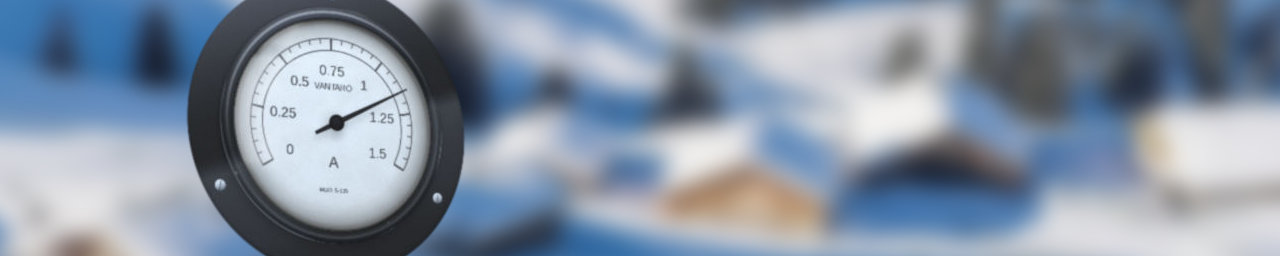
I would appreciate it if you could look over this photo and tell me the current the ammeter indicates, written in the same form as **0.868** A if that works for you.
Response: **1.15** A
